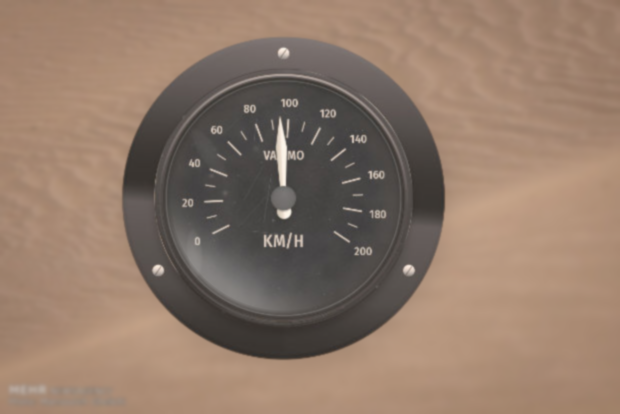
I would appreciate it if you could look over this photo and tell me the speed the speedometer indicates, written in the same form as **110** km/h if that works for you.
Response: **95** km/h
